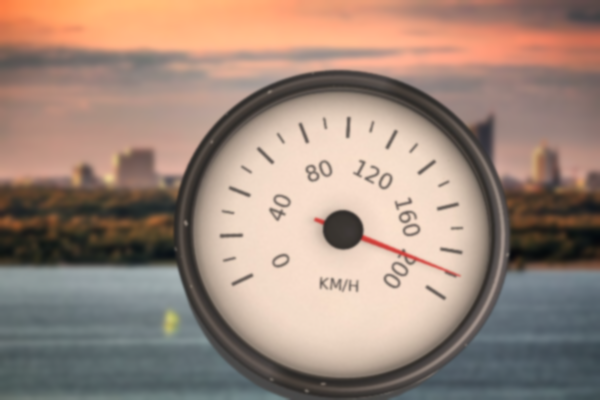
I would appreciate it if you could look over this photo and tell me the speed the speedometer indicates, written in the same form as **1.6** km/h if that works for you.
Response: **190** km/h
